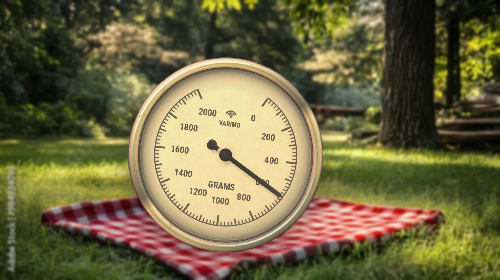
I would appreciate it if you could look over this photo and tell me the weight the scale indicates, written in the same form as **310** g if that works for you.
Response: **600** g
